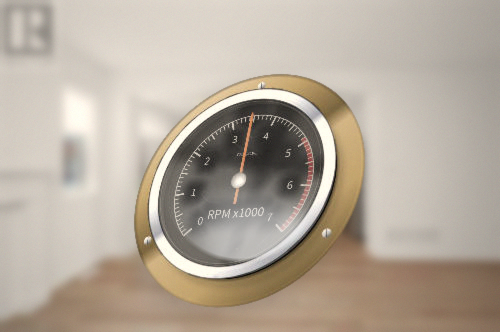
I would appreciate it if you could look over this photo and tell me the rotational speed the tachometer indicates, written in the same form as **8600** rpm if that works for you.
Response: **3500** rpm
